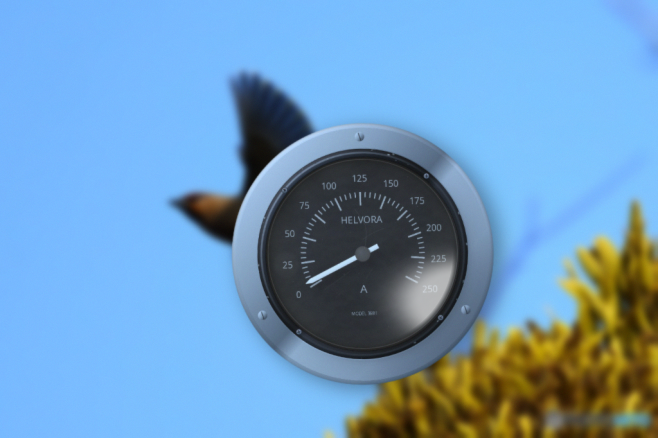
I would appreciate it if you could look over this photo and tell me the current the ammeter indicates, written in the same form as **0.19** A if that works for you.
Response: **5** A
